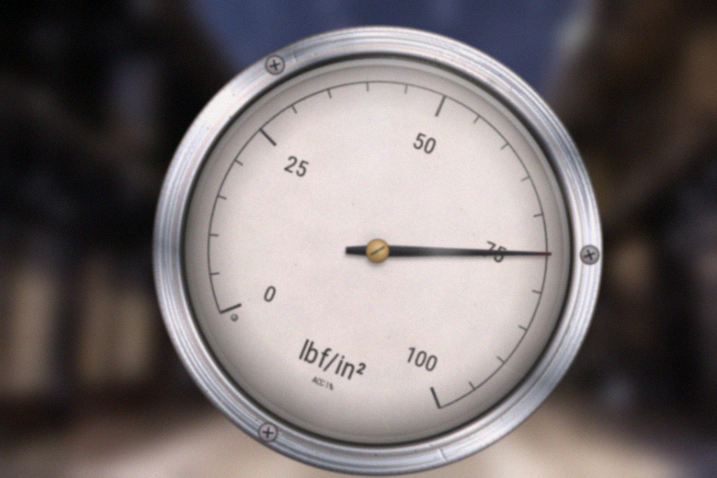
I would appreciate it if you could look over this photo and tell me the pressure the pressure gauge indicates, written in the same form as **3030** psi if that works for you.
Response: **75** psi
